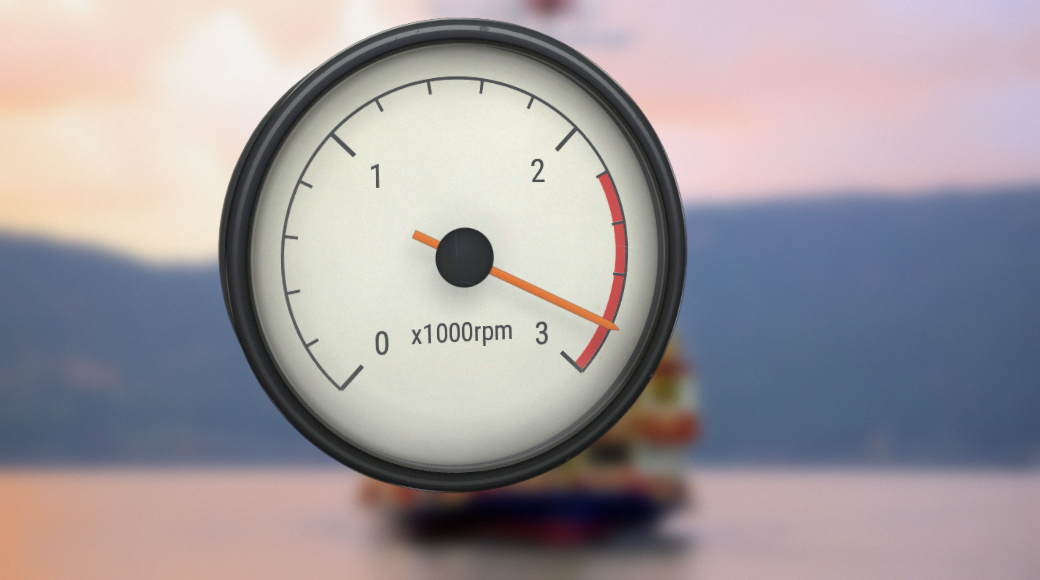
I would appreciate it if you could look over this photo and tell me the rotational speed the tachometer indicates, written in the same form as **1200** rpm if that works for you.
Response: **2800** rpm
